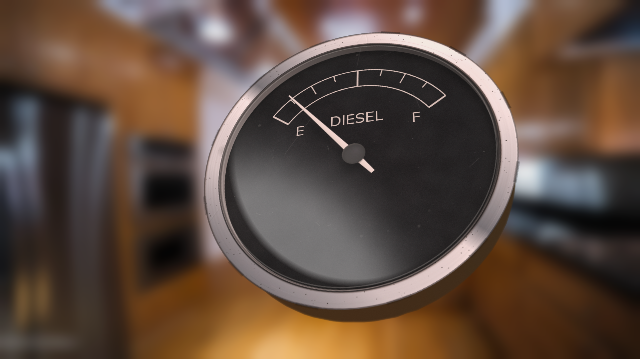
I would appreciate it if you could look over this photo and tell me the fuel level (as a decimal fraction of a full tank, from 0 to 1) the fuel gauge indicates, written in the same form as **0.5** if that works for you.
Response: **0.125**
